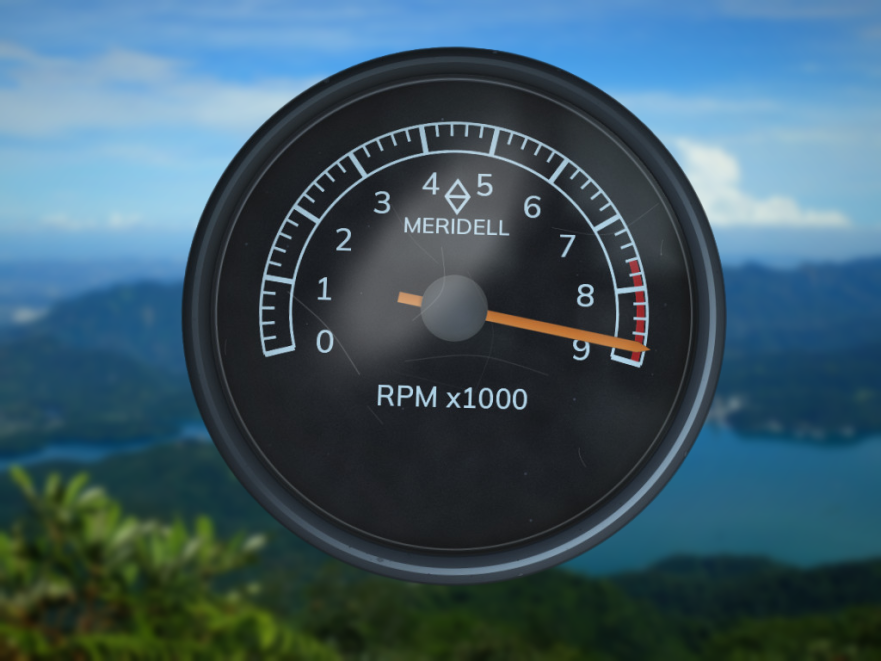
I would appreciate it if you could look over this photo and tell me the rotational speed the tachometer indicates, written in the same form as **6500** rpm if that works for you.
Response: **8800** rpm
